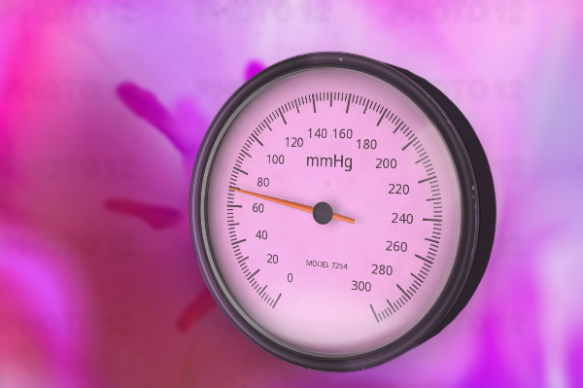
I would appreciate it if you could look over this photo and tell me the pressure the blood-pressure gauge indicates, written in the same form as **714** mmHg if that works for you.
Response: **70** mmHg
